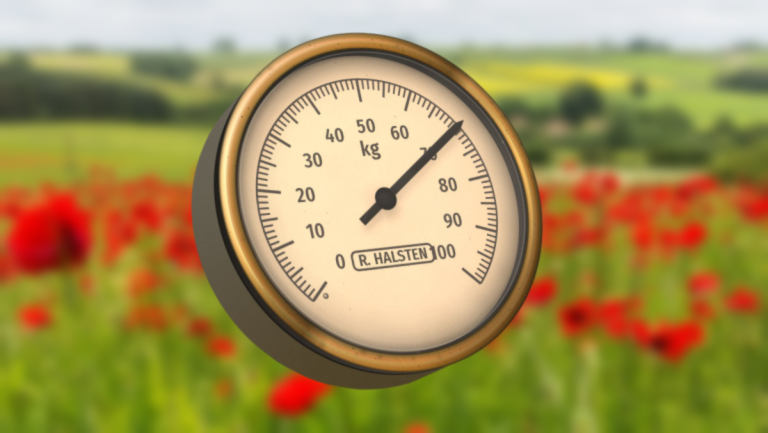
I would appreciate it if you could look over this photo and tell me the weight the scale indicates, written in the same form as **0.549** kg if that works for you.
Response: **70** kg
